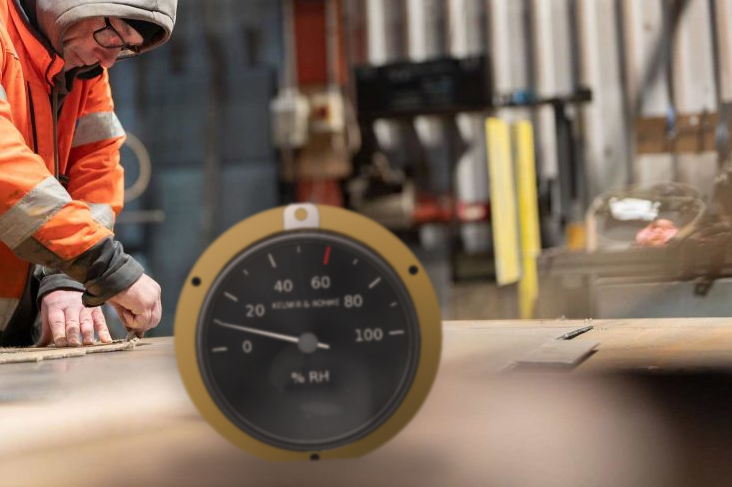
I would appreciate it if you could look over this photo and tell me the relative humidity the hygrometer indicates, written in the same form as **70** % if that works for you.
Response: **10** %
